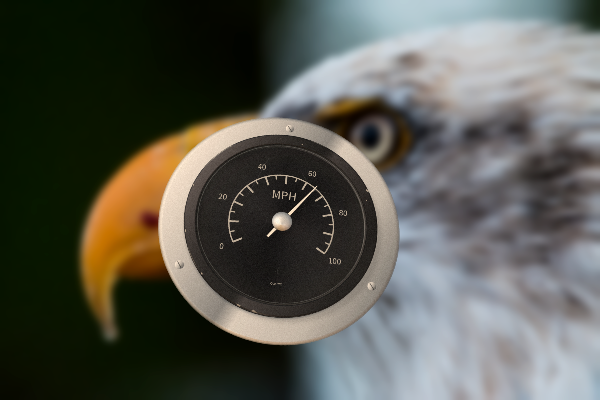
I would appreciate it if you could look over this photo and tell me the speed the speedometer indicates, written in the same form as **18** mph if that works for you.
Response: **65** mph
